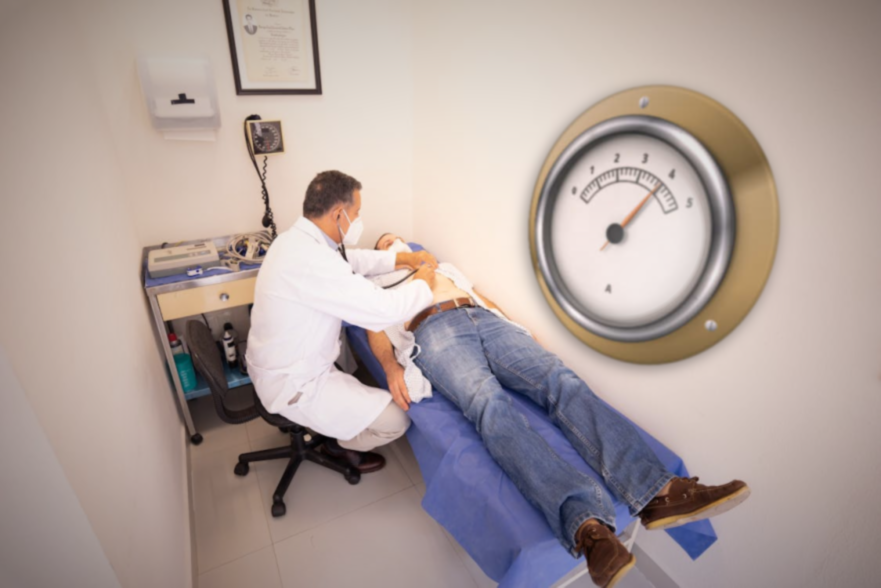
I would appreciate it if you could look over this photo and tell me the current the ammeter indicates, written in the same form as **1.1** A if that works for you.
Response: **4** A
